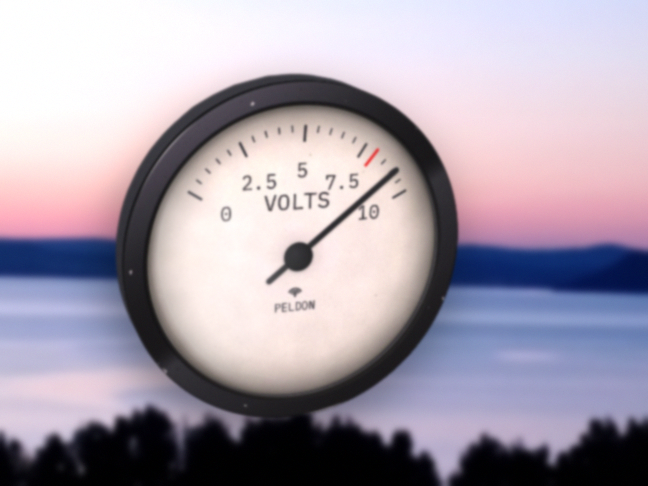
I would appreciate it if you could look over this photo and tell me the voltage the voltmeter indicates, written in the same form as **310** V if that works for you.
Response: **9** V
